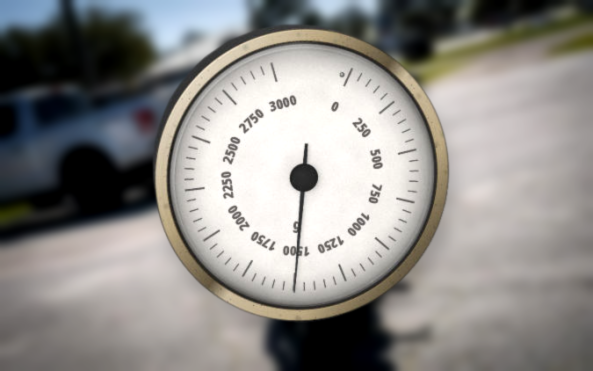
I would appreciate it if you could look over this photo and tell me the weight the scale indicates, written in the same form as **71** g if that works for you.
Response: **1500** g
